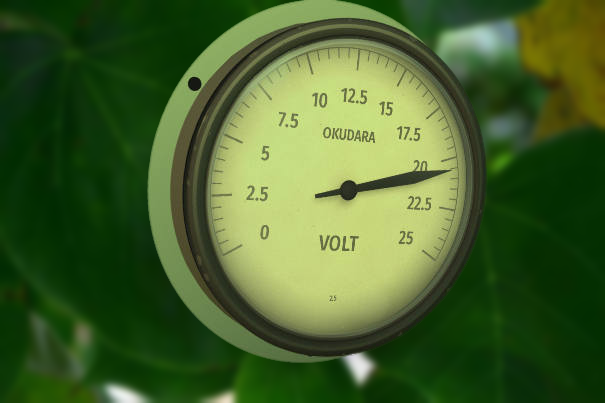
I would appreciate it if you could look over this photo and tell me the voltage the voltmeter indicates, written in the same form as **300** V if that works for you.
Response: **20.5** V
